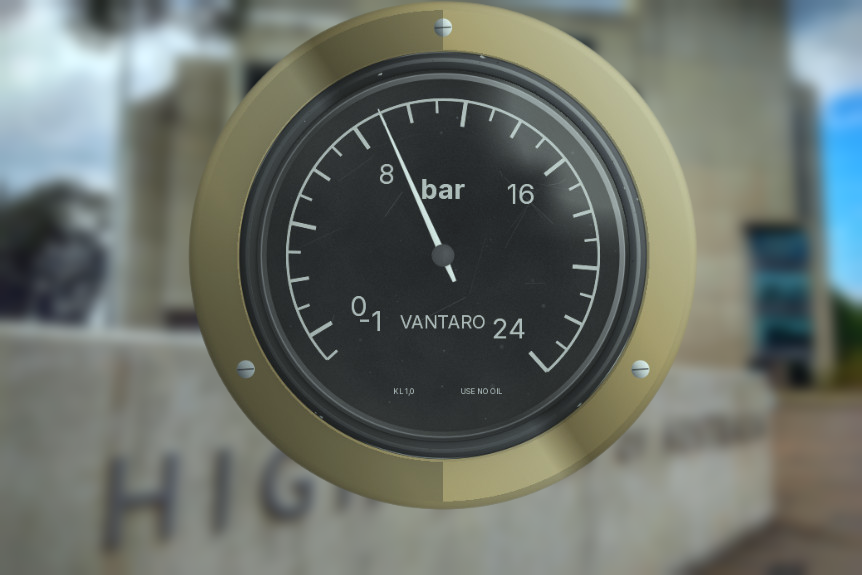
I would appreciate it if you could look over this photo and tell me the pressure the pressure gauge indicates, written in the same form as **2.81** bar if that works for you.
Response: **9** bar
